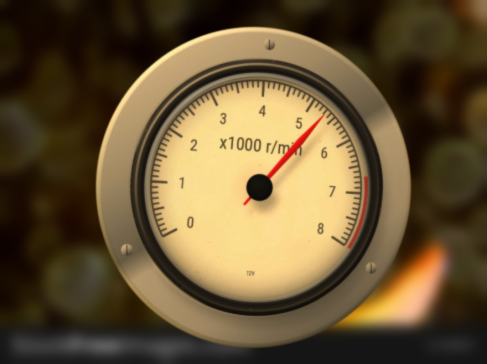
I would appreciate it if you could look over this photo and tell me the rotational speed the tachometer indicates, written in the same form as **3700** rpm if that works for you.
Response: **5300** rpm
